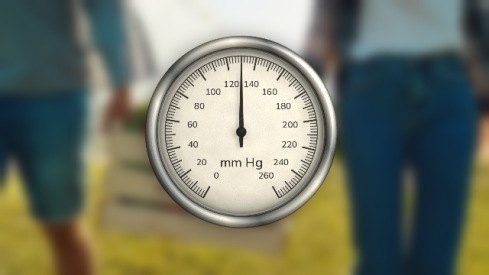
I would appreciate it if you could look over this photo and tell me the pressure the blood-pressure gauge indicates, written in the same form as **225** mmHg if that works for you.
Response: **130** mmHg
